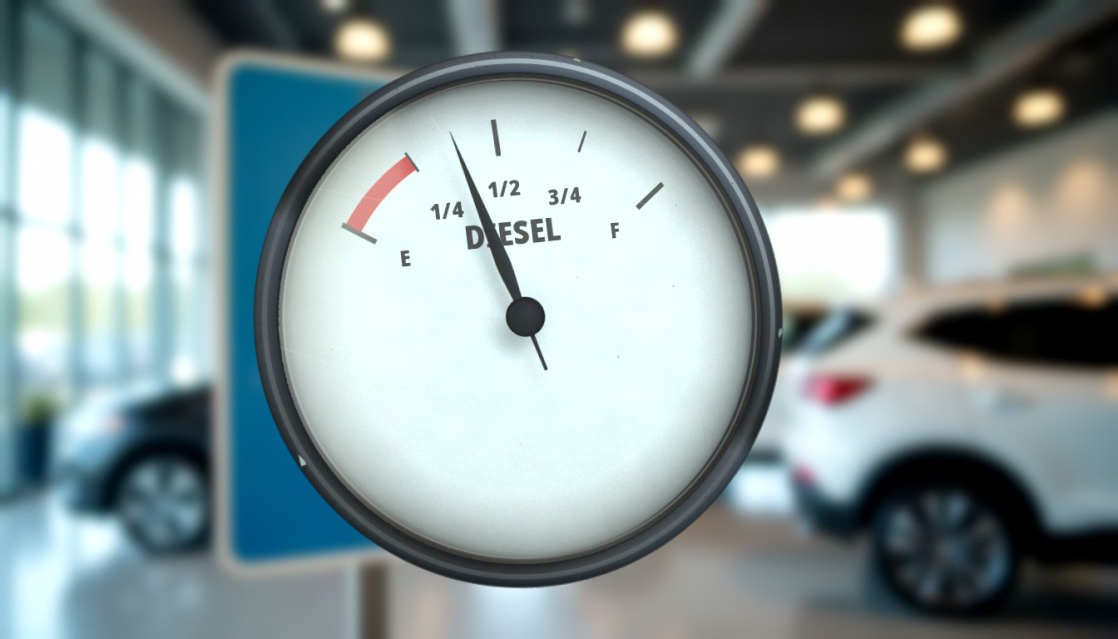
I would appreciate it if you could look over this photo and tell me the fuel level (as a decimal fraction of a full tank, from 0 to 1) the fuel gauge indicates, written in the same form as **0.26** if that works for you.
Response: **0.375**
